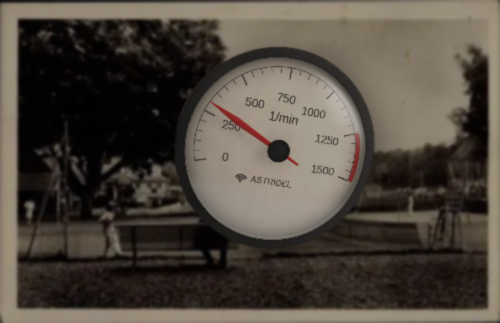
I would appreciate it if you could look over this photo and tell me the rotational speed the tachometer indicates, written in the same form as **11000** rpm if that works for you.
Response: **300** rpm
